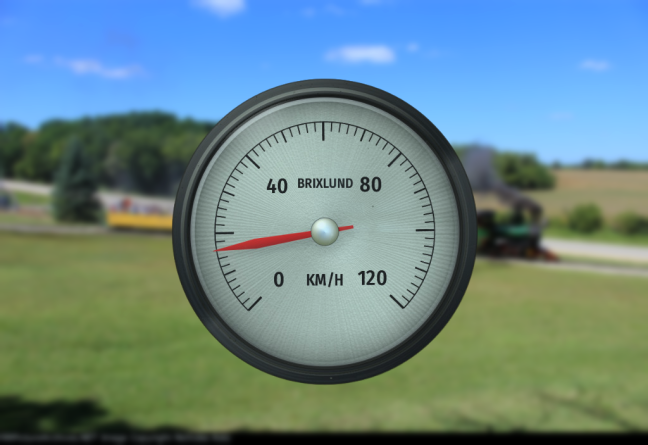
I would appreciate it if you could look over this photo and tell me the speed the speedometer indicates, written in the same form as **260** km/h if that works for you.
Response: **16** km/h
